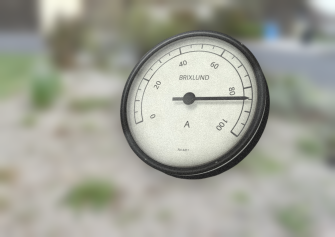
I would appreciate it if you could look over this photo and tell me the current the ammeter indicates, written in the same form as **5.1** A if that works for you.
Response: **85** A
